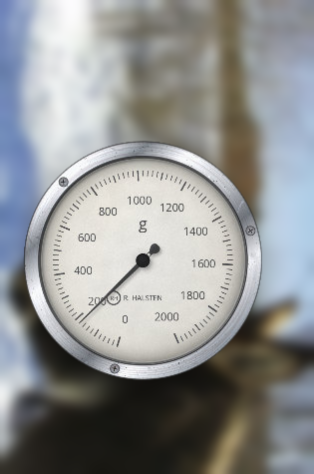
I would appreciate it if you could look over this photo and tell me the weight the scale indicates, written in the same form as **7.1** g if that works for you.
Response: **180** g
